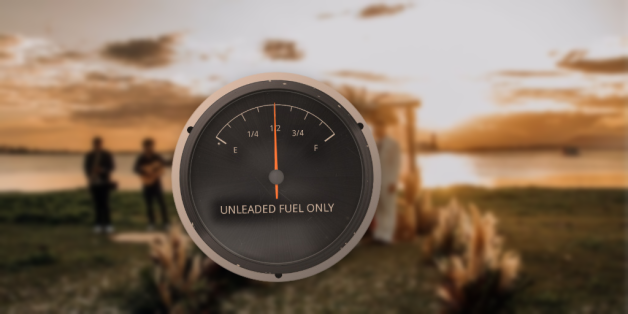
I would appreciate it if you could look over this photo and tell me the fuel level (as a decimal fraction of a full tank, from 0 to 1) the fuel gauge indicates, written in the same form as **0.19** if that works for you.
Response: **0.5**
